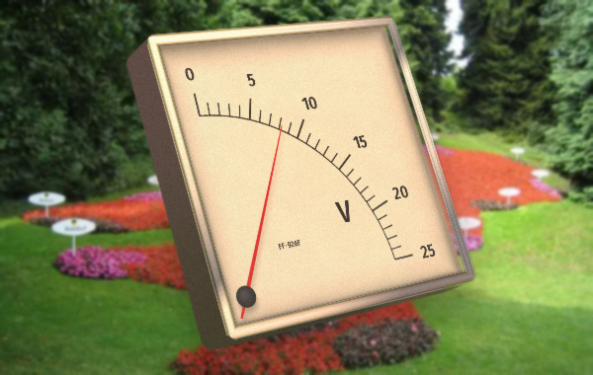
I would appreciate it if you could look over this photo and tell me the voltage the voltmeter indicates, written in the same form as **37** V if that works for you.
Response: **8** V
